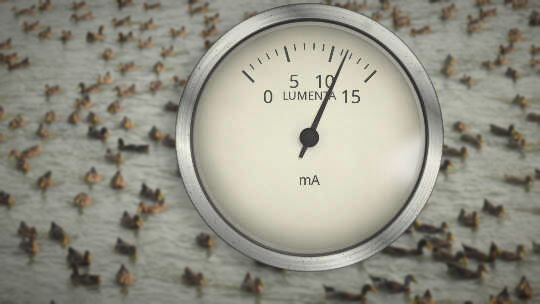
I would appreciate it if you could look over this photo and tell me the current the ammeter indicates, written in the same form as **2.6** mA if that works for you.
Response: **11.5** mA
